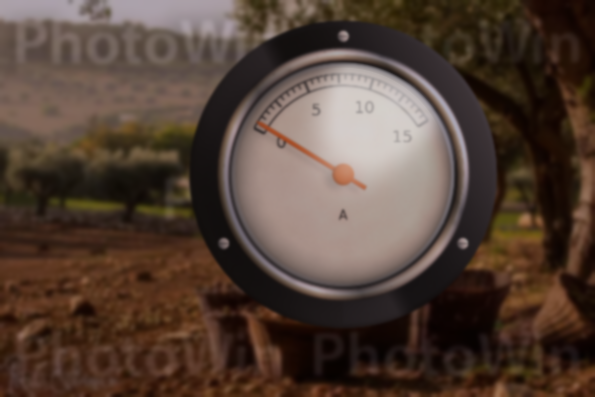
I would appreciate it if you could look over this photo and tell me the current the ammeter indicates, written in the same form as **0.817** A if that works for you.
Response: **0.5** A
